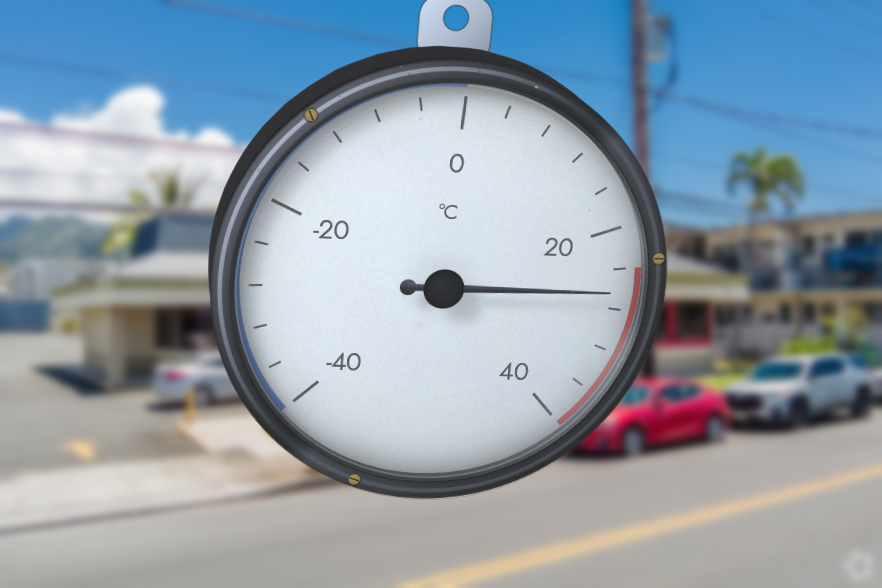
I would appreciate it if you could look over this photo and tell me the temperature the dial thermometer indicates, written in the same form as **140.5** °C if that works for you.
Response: **26** °C
